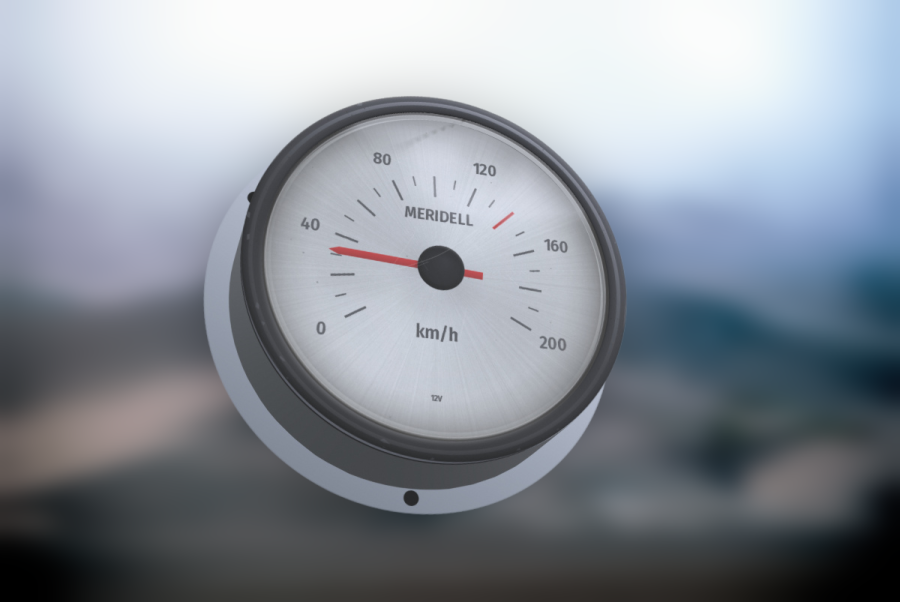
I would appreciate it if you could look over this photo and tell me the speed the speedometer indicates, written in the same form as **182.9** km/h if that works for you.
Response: **30** km/h
